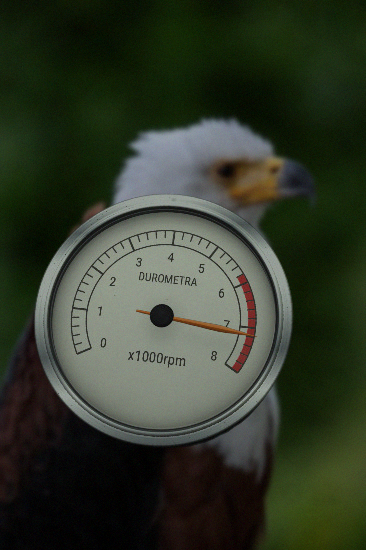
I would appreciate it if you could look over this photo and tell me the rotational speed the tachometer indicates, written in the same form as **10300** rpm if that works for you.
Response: **7200** rpm
